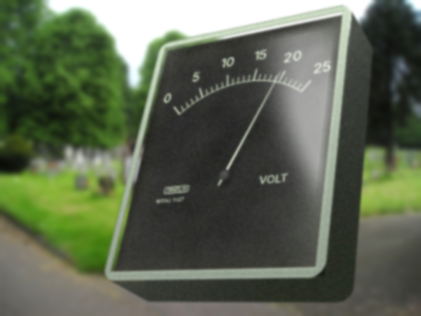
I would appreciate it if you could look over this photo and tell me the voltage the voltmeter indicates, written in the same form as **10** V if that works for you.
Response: **20** V
